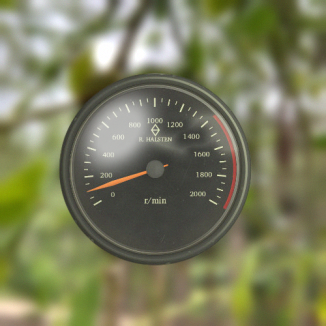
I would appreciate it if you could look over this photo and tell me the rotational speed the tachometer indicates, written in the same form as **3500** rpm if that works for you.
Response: **100** rpm
